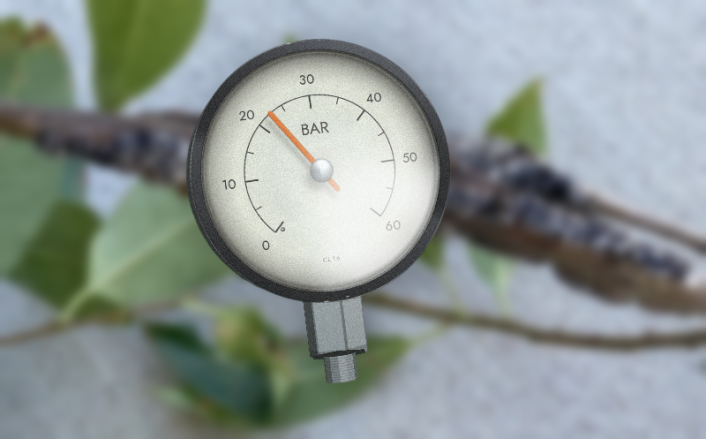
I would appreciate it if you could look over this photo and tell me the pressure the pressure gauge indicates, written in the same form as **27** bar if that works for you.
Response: **22.5** bar
